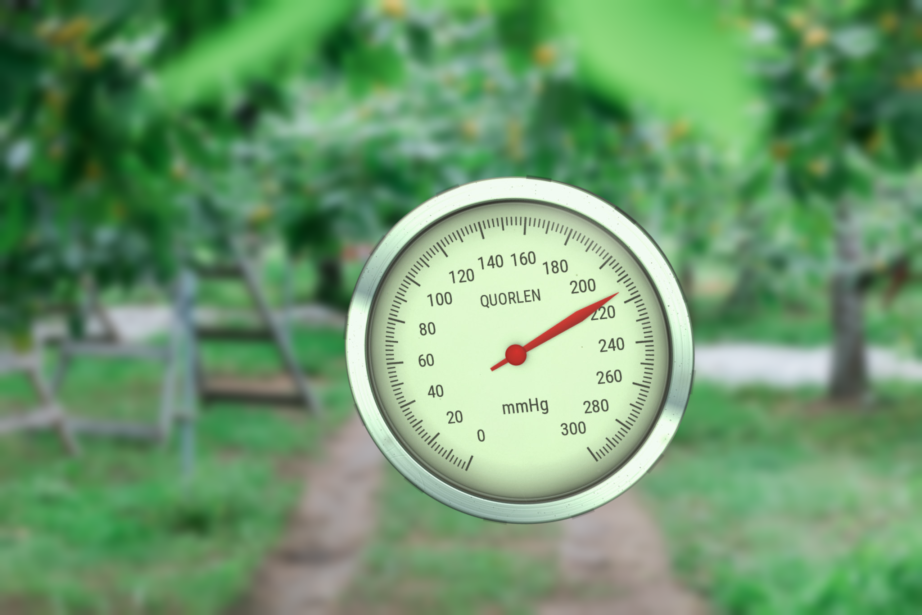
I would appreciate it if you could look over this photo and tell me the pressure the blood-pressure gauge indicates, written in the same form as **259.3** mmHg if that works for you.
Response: **214** mmHg
